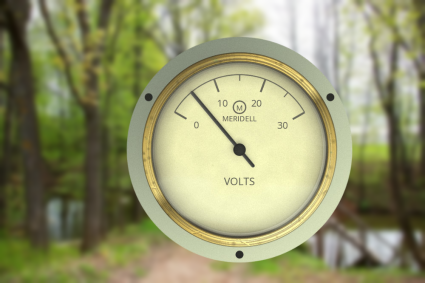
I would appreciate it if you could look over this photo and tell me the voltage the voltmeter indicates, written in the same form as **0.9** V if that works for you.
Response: **5** V
